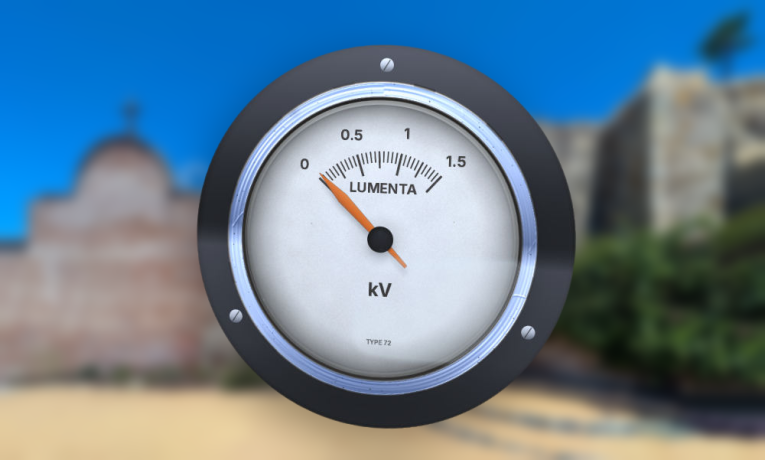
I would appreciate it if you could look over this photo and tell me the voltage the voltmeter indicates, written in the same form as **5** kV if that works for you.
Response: **0.05** kV
